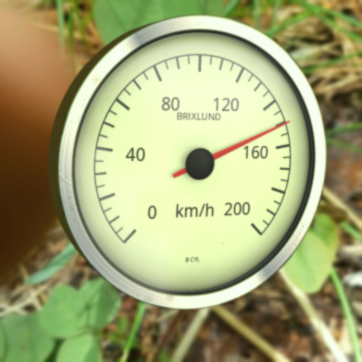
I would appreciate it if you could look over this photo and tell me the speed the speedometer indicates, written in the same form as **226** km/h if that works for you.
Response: **150** km/h
